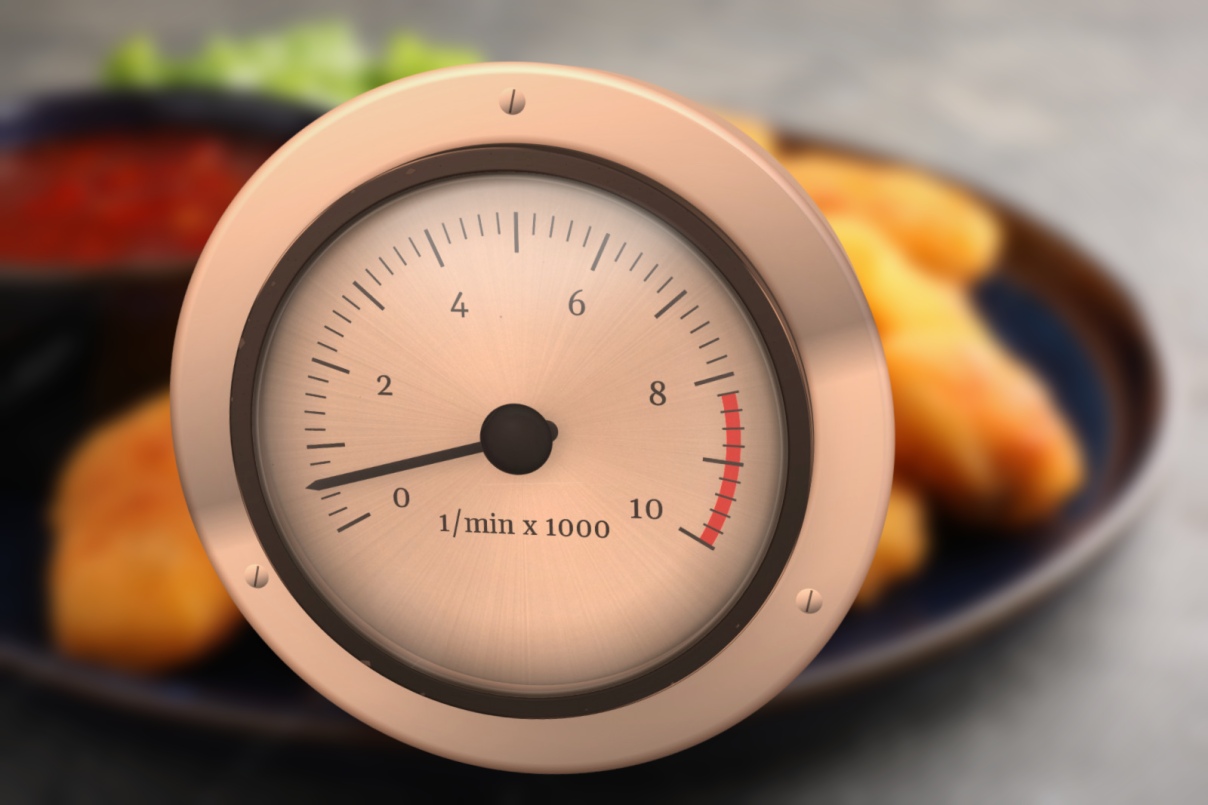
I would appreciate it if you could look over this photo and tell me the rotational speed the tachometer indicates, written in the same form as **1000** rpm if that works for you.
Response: **600** rpm
